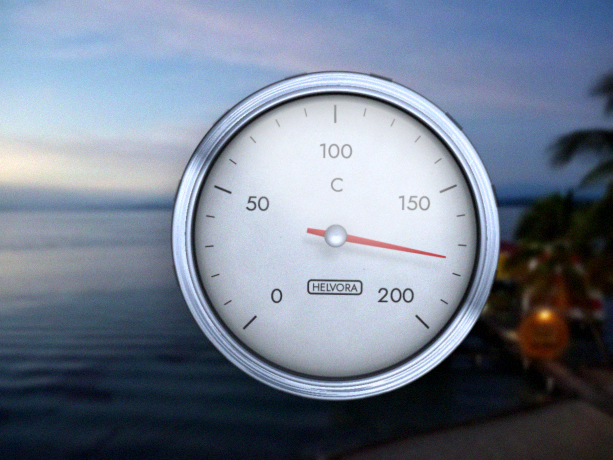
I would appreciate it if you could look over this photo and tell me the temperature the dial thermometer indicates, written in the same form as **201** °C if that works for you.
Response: **175** °C
